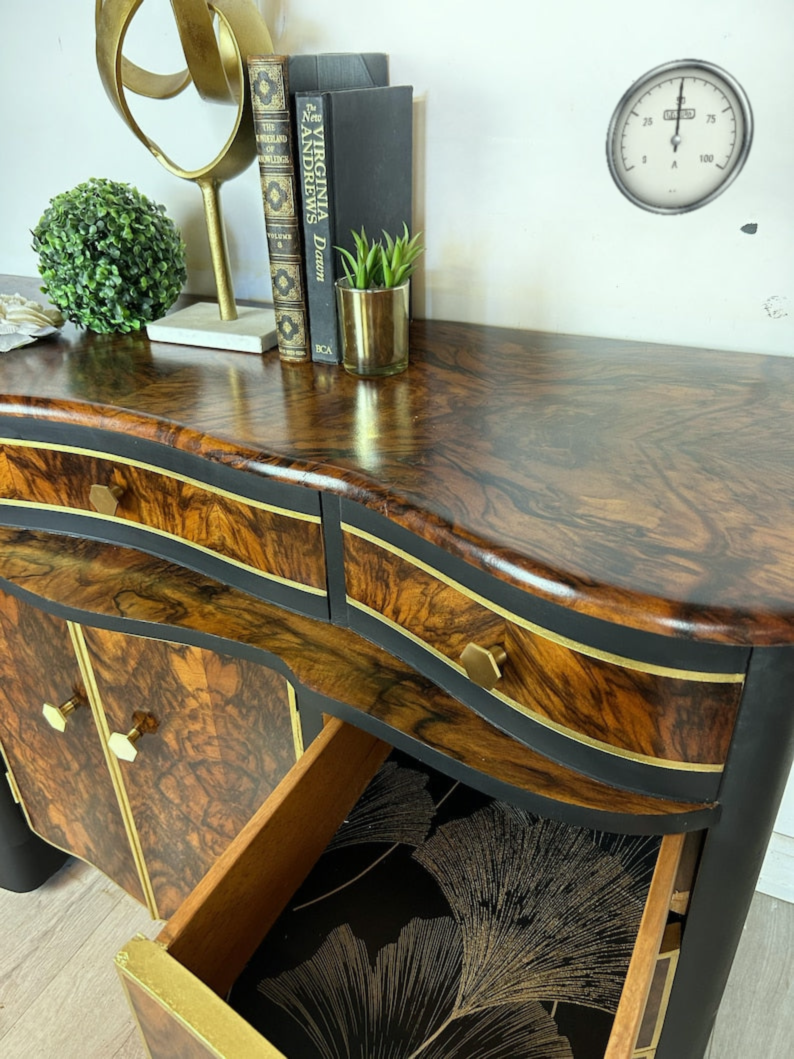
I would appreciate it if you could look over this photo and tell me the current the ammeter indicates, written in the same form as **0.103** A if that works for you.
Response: **50** A
